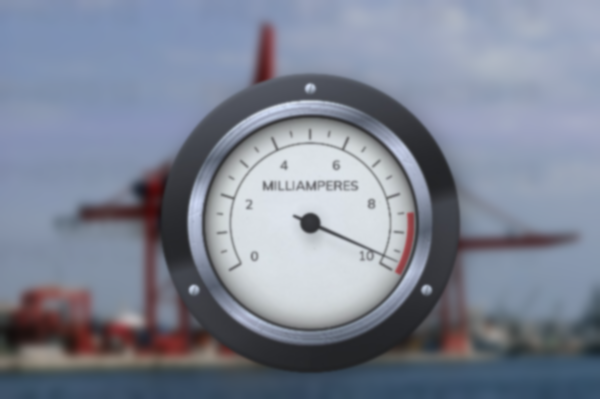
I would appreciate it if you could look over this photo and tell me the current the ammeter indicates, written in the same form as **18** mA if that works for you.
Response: **9.75** mA
